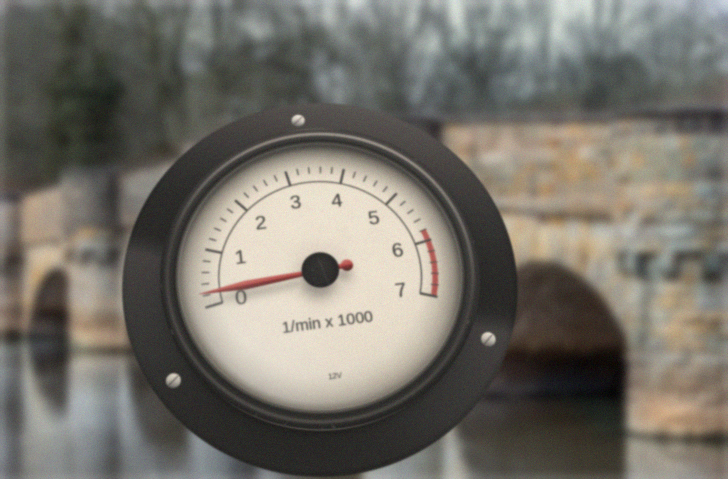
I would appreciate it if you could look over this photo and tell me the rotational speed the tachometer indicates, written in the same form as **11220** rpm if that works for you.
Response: **200** rpm
